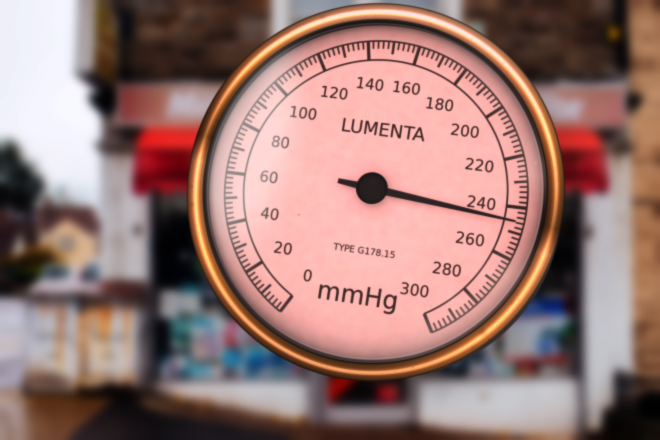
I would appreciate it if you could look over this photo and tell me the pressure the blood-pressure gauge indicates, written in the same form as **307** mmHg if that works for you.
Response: **246** mmHg
